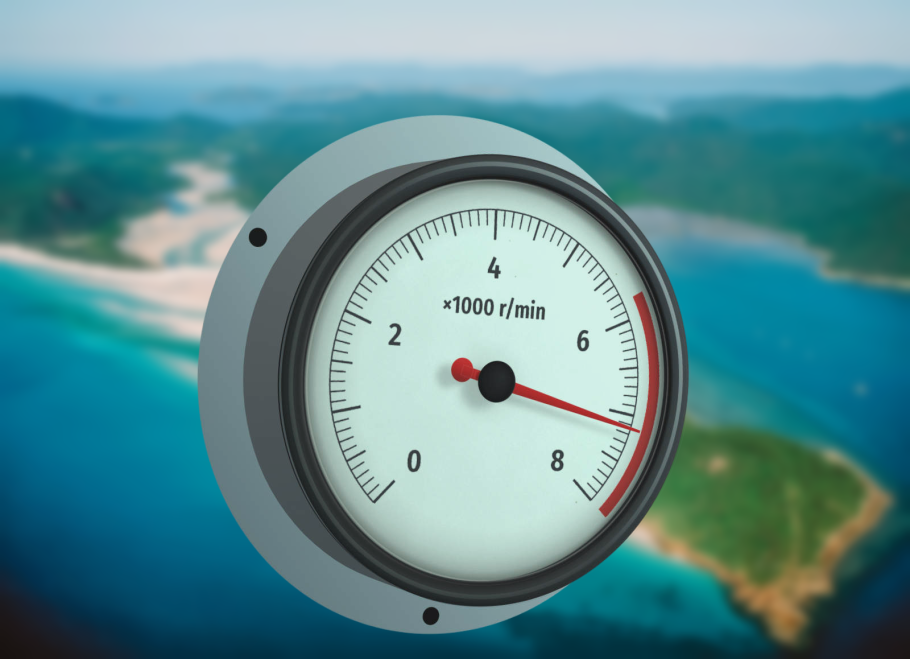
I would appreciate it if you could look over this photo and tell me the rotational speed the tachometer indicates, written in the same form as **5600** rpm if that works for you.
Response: **7150** rpm
